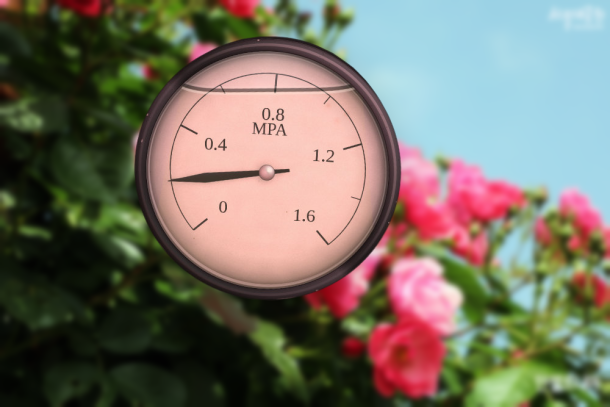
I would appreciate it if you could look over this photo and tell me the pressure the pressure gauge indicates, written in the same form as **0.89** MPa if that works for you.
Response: **0.2** MPa
